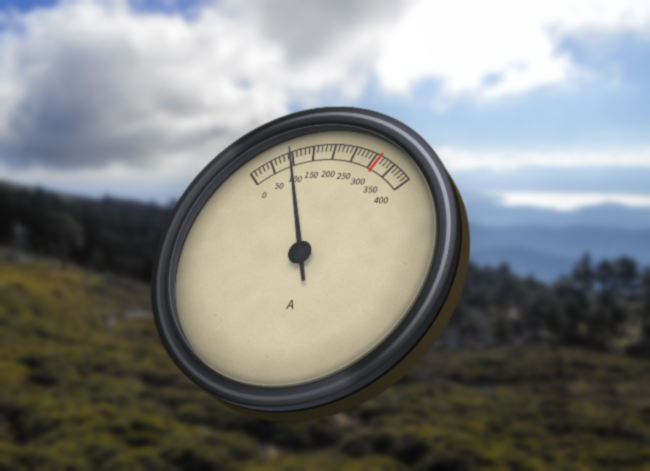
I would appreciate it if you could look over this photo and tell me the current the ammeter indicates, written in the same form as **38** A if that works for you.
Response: **100** A
